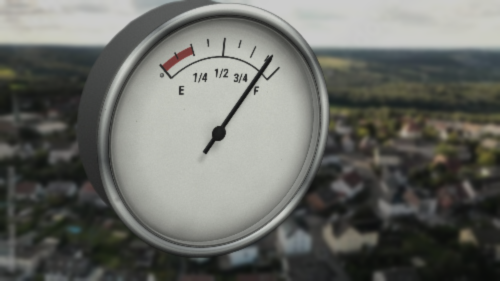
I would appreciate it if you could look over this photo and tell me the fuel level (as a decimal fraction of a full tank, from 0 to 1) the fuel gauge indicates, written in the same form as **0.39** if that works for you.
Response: **0.875**
